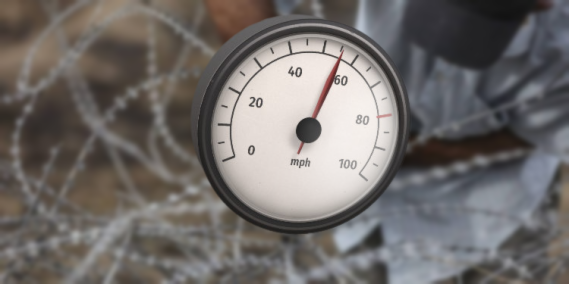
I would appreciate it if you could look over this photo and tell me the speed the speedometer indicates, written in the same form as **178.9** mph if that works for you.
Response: **55** mph
